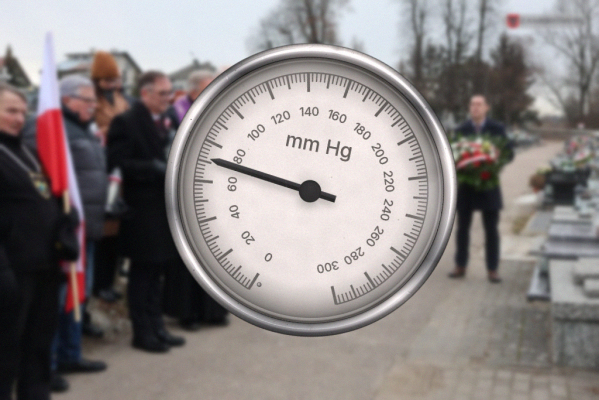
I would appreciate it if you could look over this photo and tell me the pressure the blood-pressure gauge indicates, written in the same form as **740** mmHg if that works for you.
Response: **72** mmHg
